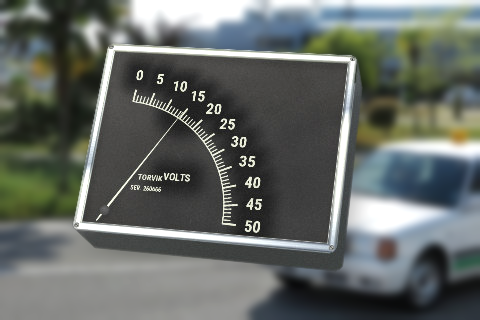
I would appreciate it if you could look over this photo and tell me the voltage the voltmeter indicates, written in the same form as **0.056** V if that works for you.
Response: **15** V
